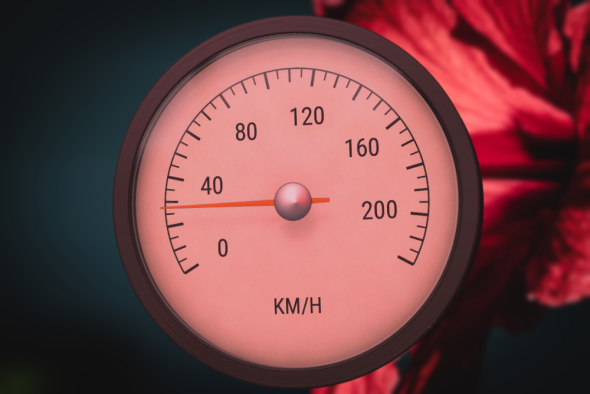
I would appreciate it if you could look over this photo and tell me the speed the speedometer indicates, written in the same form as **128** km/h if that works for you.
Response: **27.5** km/h
